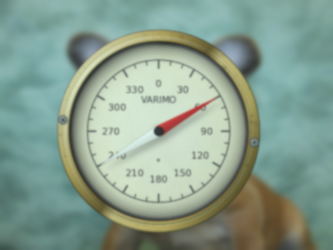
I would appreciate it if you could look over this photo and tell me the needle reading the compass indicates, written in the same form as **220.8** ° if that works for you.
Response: **60** °
